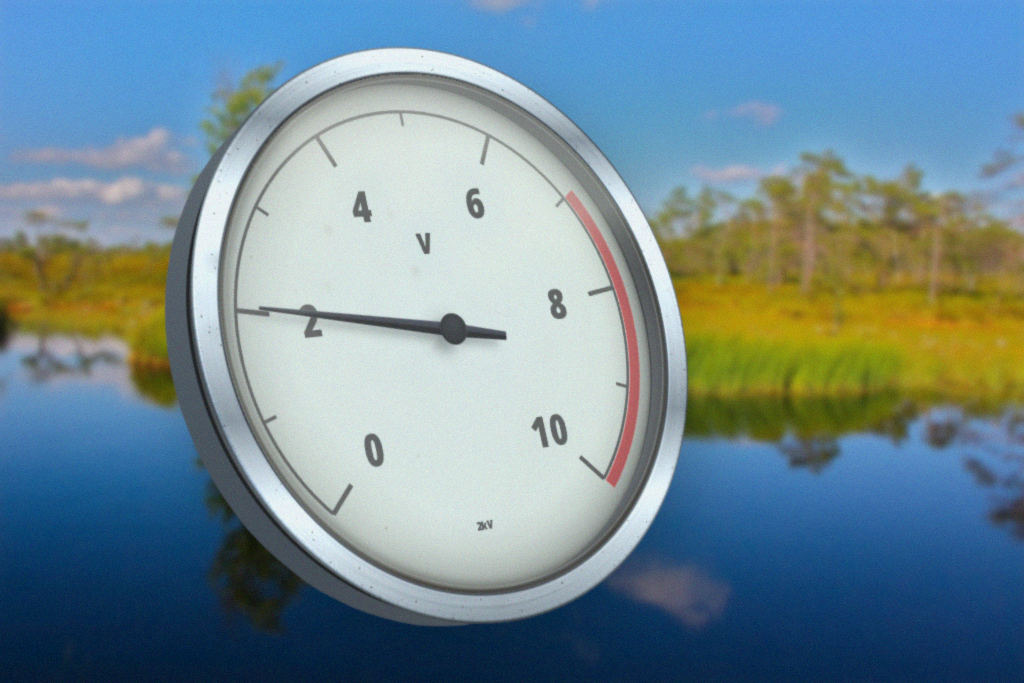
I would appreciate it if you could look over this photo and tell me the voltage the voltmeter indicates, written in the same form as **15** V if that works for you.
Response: **2** V
